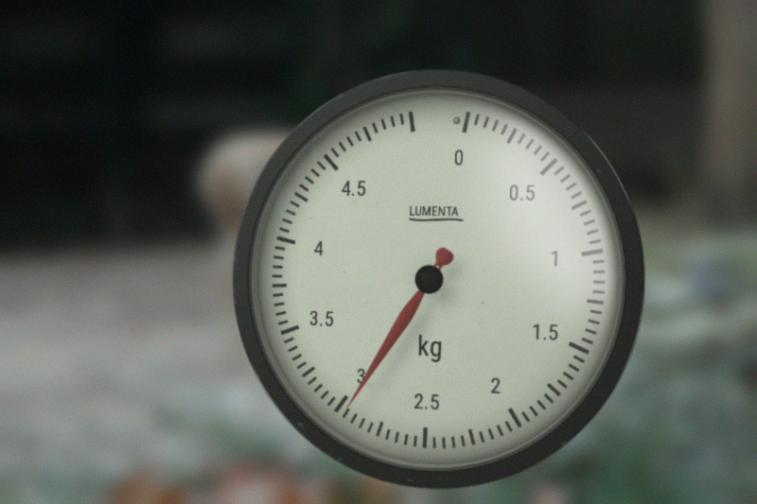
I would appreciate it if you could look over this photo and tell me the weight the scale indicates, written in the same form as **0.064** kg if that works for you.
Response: **2.95** kg
